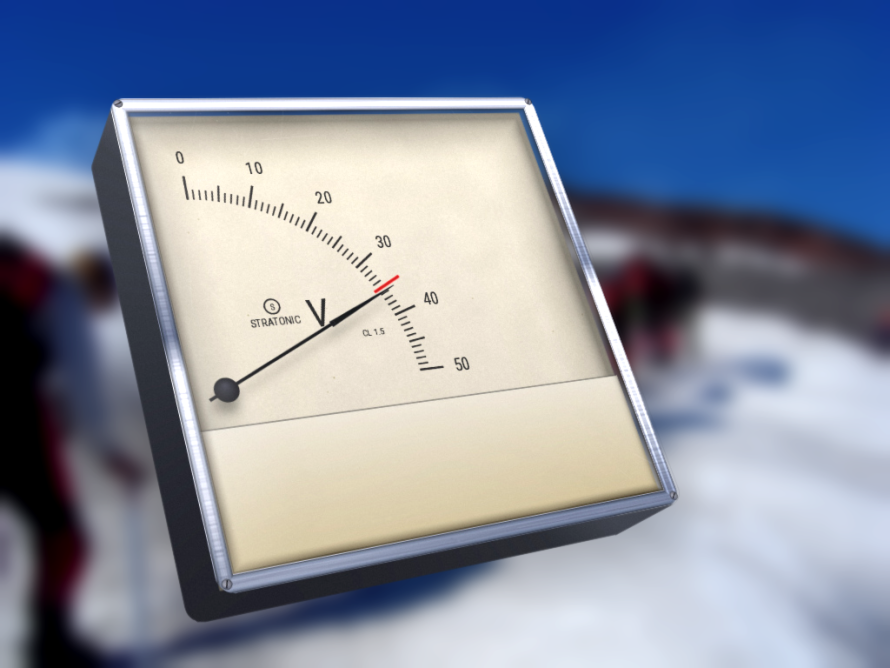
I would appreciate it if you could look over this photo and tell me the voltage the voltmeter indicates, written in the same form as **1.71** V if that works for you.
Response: **36** V
